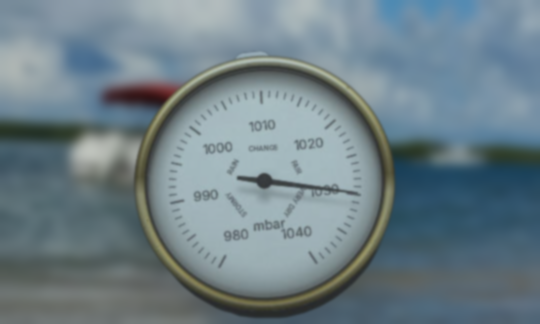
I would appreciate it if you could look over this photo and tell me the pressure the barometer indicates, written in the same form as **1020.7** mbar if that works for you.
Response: **1030** mbar
